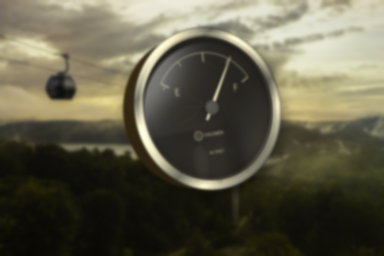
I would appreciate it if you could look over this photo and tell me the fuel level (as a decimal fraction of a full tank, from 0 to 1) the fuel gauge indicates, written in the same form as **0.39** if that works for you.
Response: **0.75**
